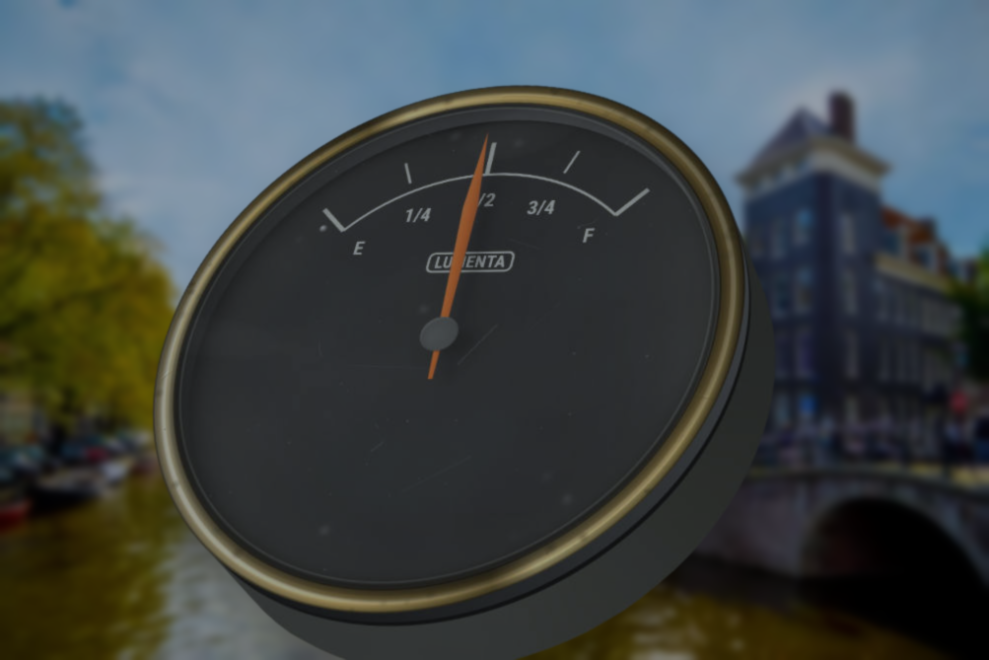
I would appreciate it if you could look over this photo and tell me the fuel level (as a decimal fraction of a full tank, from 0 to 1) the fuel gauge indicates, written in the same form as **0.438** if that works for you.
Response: **0.5**
